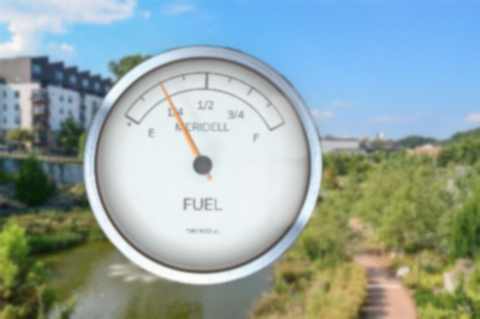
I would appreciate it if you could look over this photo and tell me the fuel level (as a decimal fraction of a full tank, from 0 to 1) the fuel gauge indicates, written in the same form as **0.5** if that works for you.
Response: **0.25**
